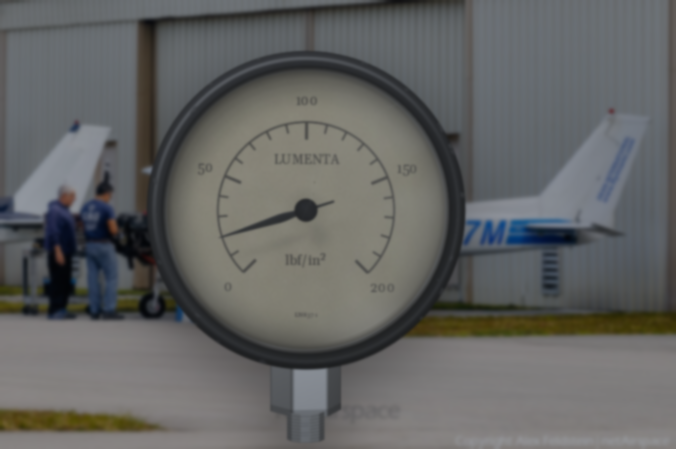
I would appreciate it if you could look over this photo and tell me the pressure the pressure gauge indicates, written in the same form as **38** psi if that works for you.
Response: **20** psi
